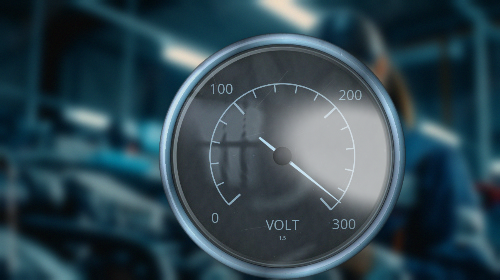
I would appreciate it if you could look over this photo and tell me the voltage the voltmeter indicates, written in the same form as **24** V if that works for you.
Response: **290** V
